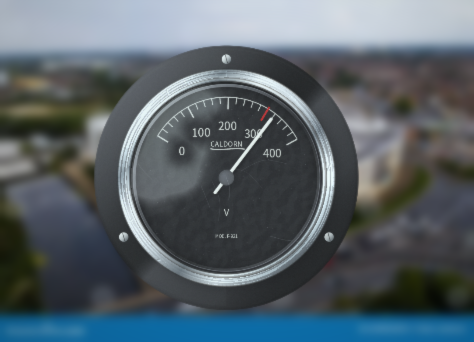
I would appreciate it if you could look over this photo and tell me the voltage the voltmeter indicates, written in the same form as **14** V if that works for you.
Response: **320** V
